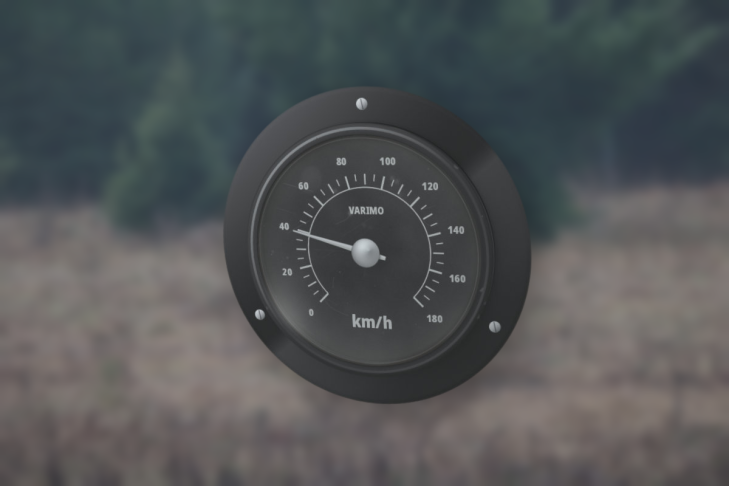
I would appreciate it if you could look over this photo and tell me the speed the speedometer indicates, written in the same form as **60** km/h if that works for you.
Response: **40** km/h
